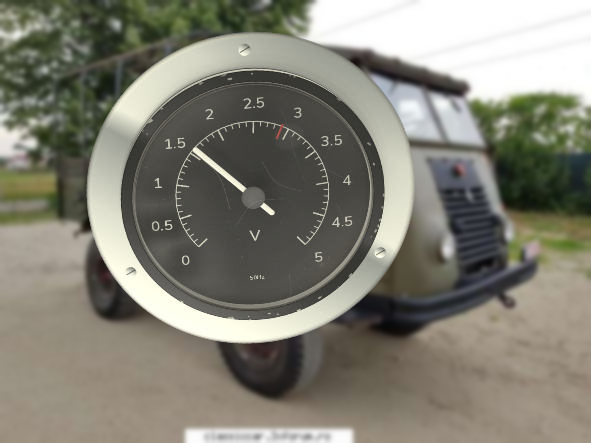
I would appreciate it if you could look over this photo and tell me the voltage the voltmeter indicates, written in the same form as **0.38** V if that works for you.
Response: **1.6** V
